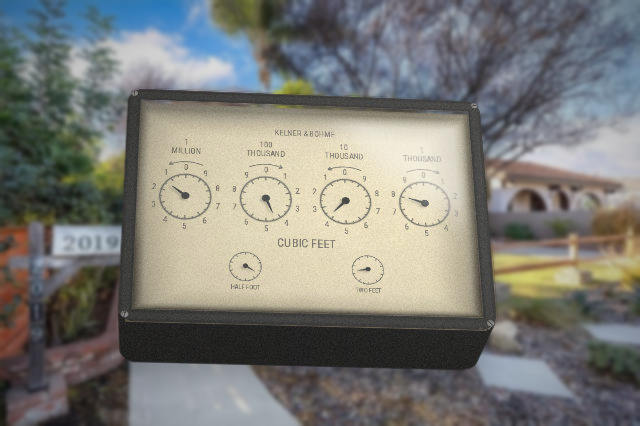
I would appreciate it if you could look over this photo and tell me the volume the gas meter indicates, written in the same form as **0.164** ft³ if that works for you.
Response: **143800** ft³
